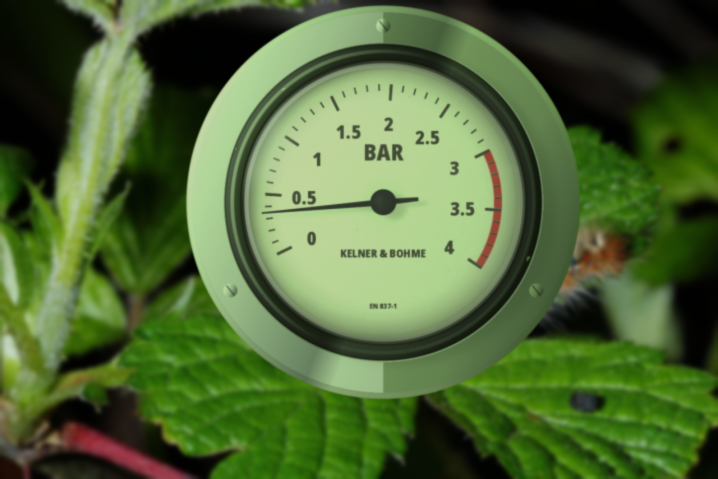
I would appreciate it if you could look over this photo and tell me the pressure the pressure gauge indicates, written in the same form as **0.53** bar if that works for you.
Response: **0.35** bar
